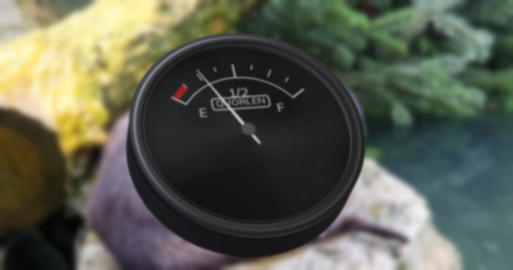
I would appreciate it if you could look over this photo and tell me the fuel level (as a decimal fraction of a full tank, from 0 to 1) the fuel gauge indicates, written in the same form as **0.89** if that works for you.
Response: **0.25**
